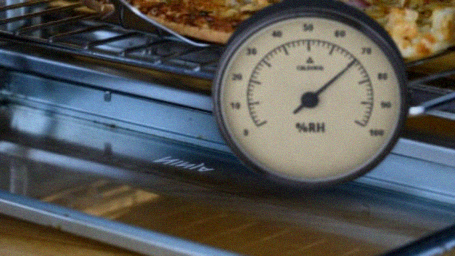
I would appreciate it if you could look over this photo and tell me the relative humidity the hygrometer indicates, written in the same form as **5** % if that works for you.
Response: **70** %
